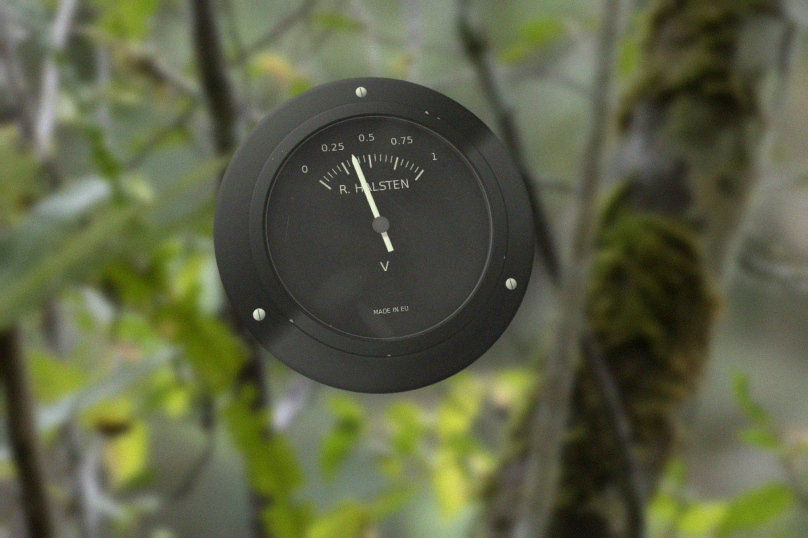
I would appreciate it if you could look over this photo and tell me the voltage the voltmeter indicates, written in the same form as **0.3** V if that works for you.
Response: **0.35** V
